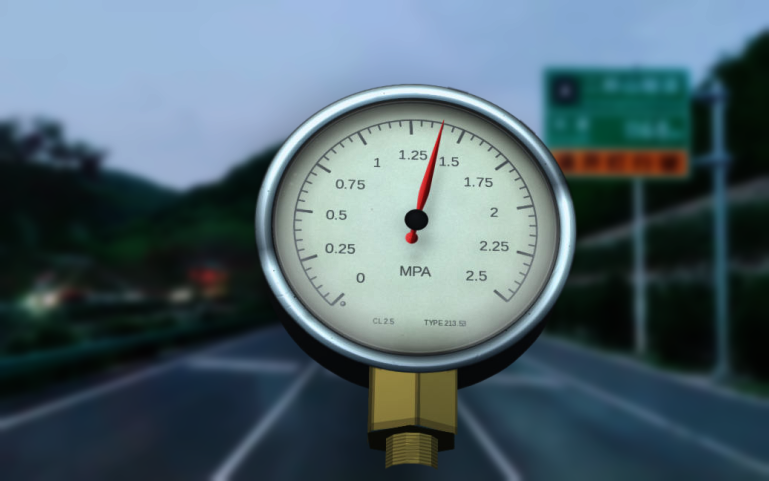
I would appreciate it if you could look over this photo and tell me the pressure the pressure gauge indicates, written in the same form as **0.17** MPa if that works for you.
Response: **1.4** MPa
